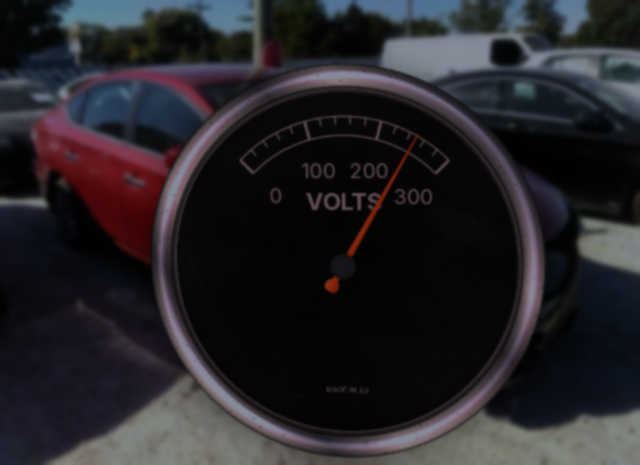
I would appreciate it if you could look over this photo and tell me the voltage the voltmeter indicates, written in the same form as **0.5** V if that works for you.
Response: **250** V
